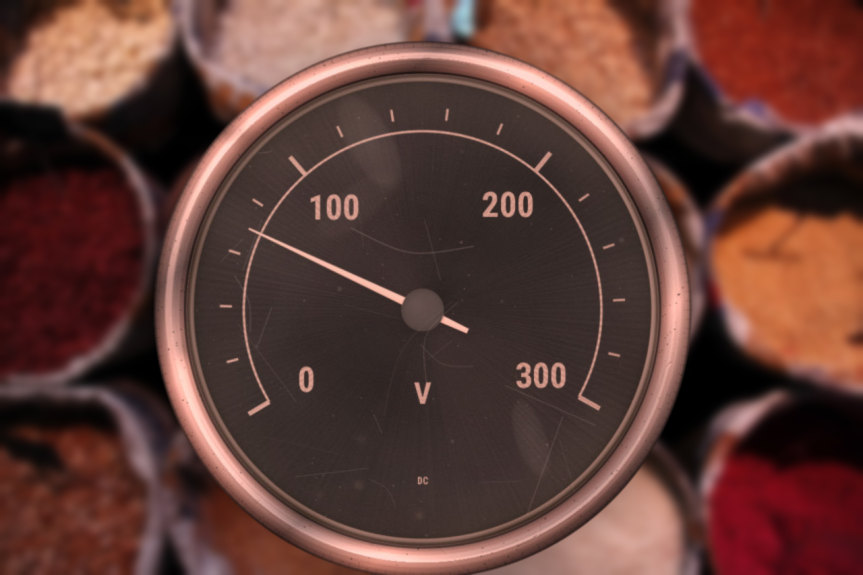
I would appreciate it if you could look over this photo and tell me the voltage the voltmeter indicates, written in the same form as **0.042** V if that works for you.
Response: **70** V
